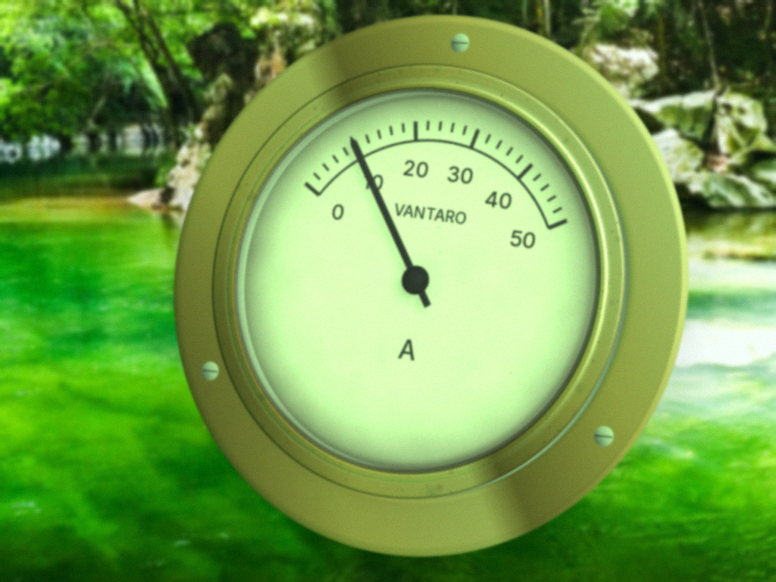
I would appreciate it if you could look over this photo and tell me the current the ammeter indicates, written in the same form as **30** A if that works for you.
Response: **10** A
